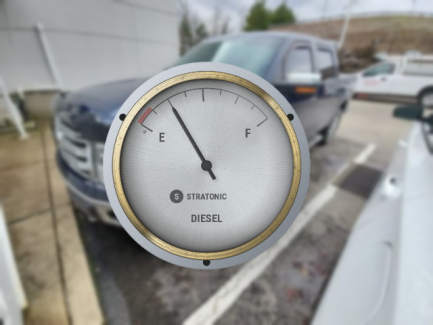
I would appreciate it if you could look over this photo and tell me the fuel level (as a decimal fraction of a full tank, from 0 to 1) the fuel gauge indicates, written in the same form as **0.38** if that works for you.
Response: **0.25**
